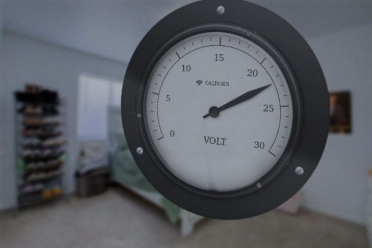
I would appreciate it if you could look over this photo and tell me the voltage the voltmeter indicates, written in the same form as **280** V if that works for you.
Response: **22.5** V
